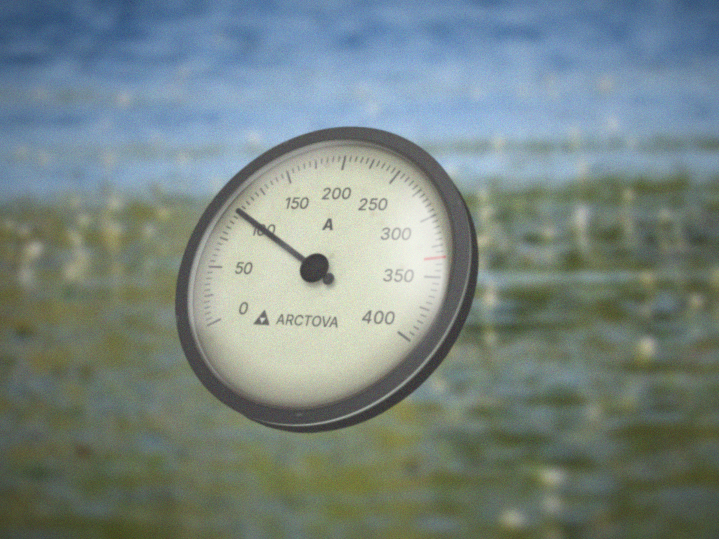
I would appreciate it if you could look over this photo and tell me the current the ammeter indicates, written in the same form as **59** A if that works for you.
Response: **100** A
